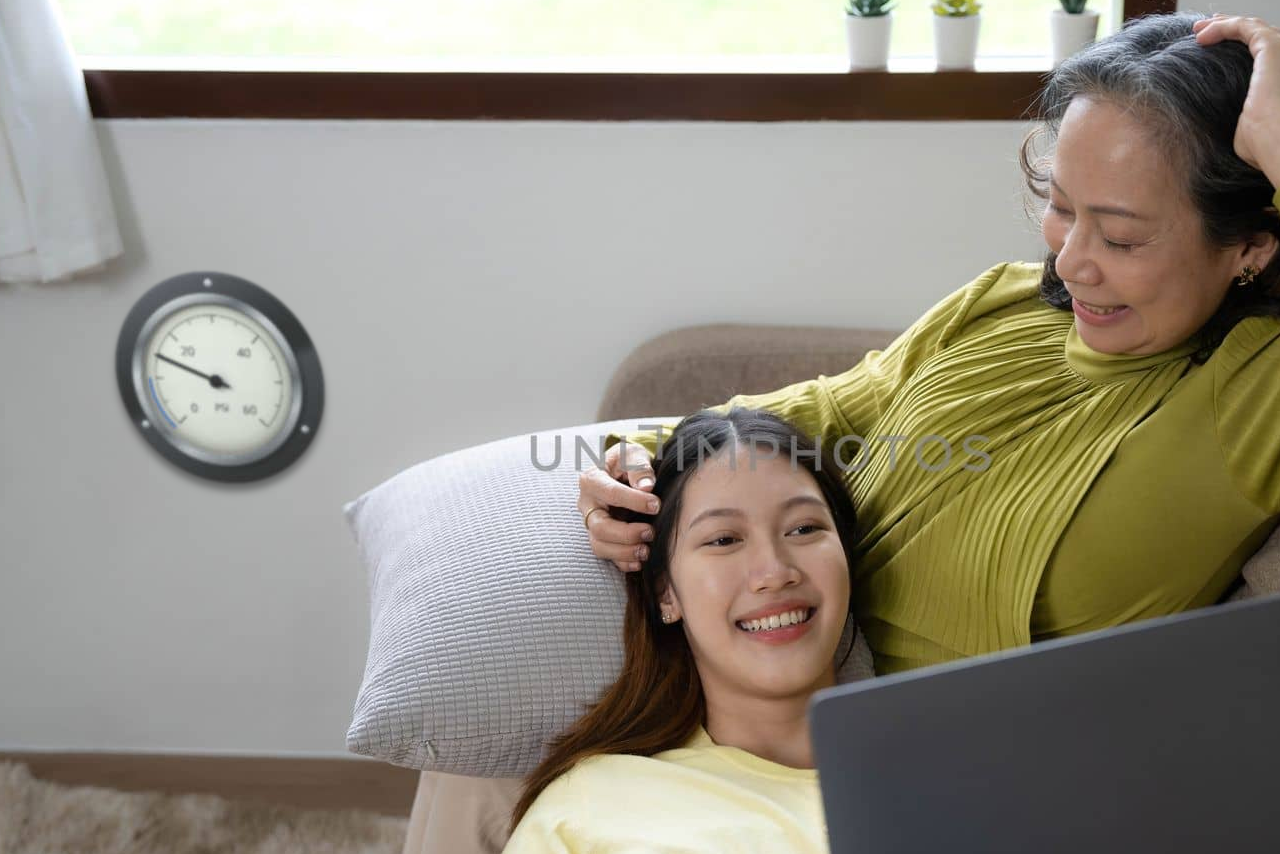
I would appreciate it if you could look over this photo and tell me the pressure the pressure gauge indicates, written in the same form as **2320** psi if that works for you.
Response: **15** psi
